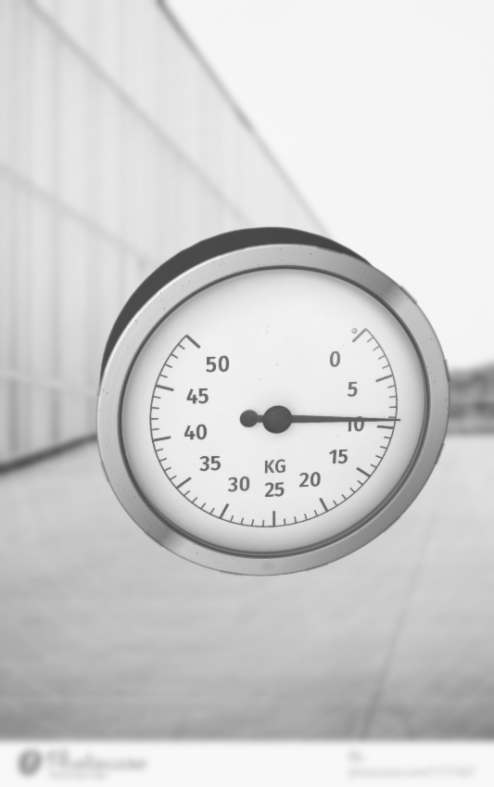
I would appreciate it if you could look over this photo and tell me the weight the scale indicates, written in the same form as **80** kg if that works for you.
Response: **9** kg
